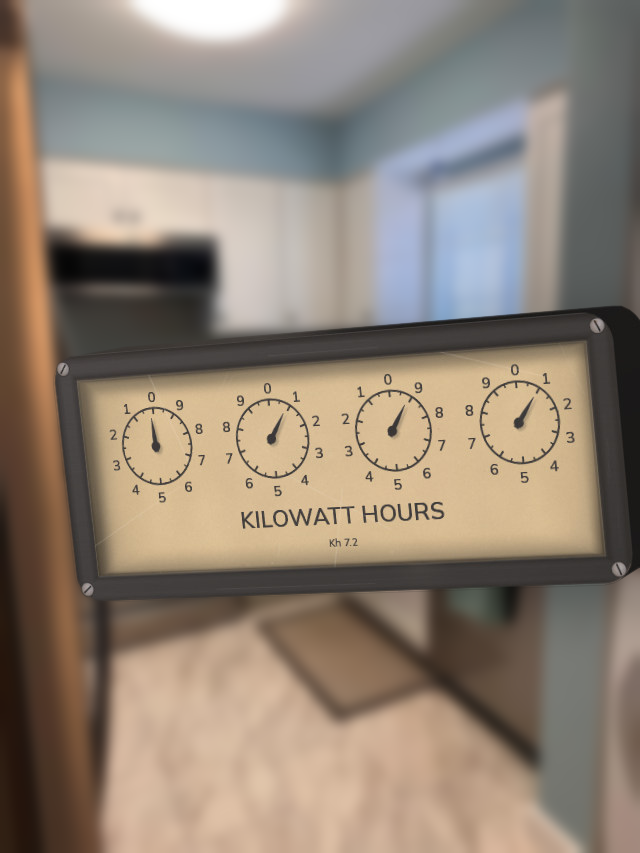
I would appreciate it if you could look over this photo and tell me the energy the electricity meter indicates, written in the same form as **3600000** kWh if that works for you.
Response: **91** kWh
